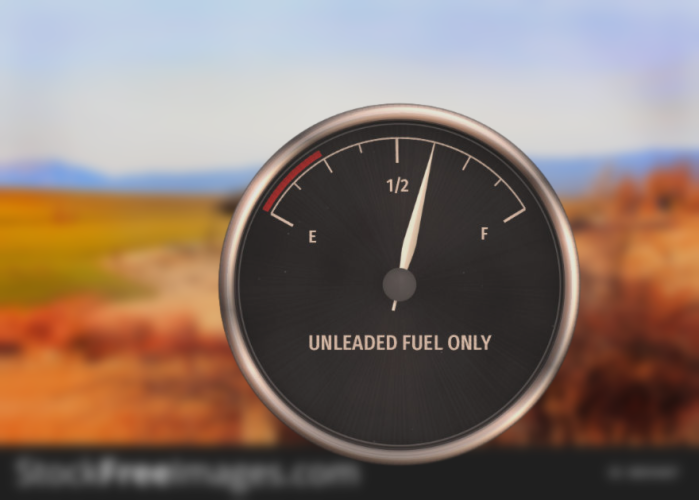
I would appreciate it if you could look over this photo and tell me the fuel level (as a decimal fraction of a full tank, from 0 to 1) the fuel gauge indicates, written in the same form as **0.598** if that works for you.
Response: **0.625**
